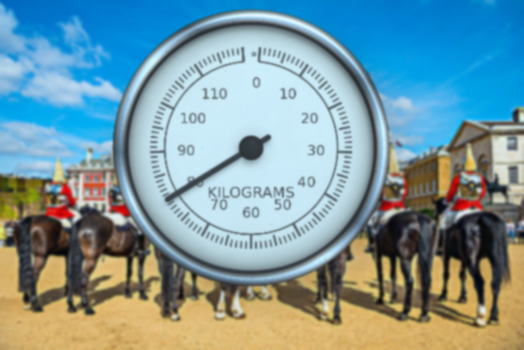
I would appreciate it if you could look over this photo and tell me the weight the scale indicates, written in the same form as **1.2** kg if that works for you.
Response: **80** kg
